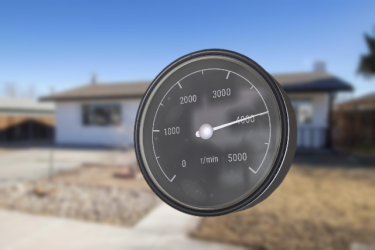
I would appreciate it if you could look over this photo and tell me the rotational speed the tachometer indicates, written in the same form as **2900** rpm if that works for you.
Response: **4000** rpm
